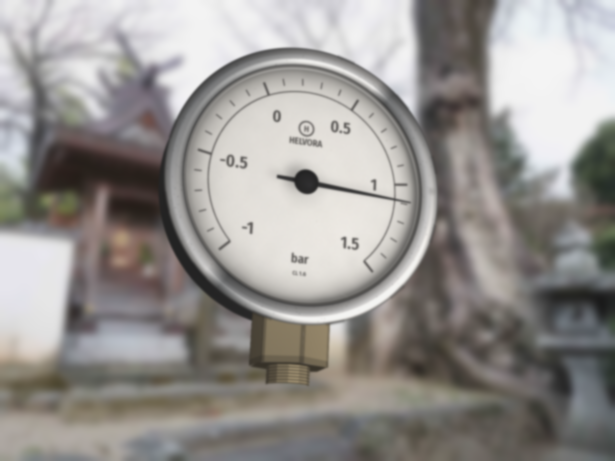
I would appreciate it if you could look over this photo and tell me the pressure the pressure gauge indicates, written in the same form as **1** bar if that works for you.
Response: **1.1** bar
